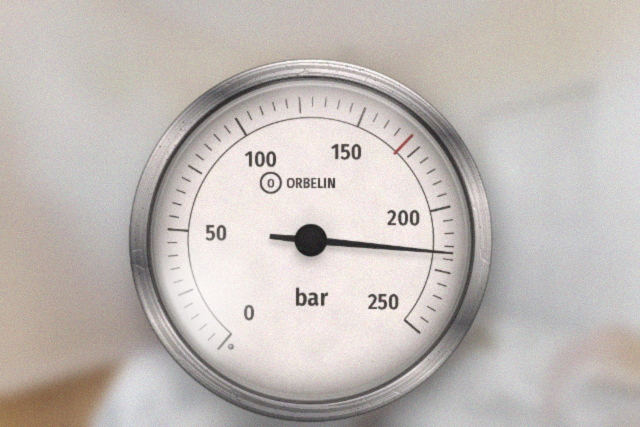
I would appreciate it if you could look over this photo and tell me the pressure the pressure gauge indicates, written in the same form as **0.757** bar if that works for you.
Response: **217.5** bar
